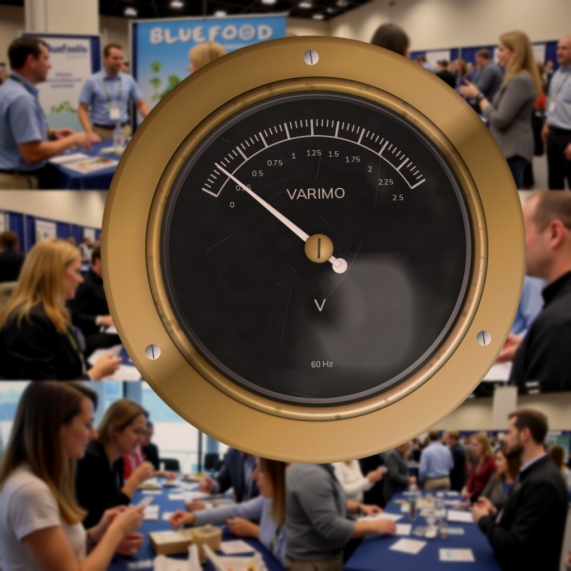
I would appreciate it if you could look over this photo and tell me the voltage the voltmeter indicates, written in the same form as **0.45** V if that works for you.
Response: **0.25** V
